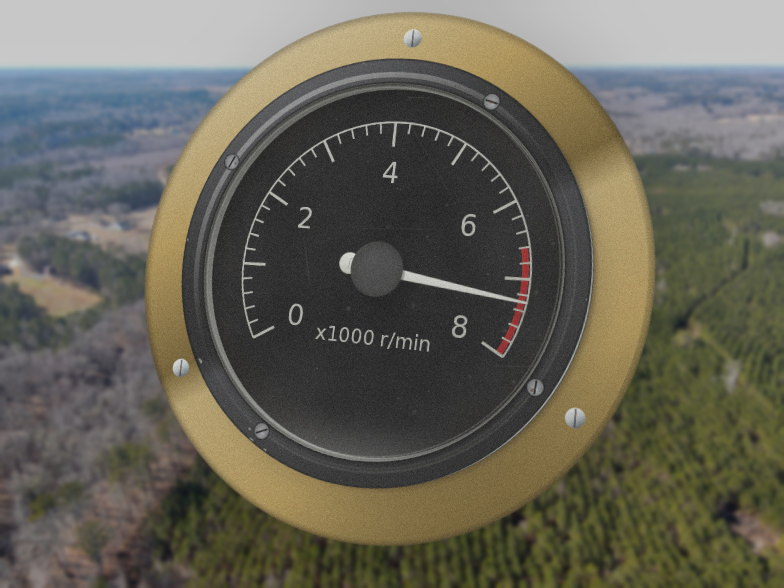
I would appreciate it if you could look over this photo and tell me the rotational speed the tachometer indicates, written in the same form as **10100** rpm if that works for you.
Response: **7300** rpm
